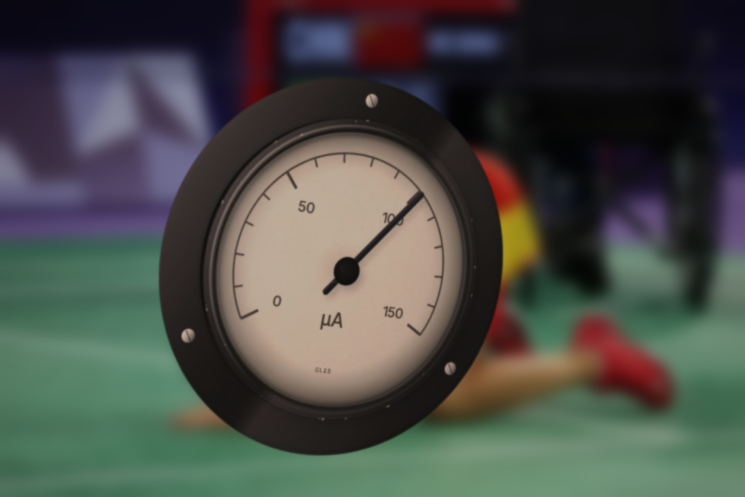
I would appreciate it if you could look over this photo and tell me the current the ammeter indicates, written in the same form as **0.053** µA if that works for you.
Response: **100** µA
